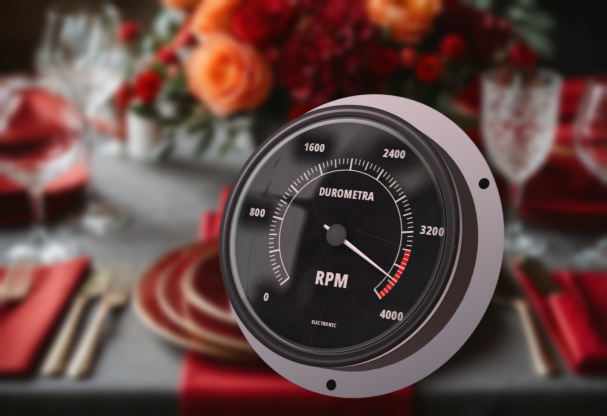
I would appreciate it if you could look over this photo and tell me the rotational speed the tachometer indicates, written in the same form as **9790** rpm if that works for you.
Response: **3750** rpm
